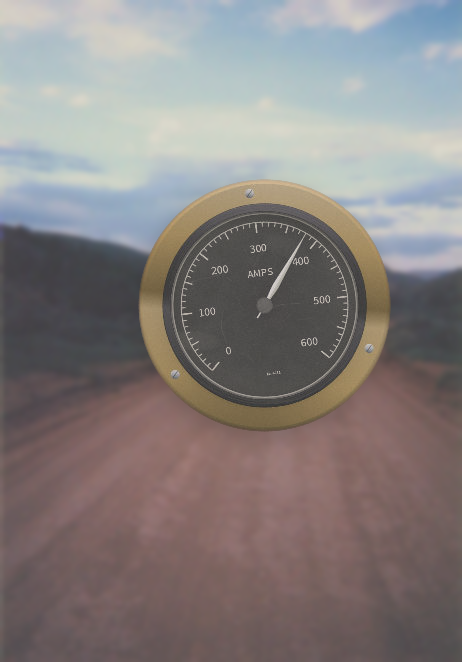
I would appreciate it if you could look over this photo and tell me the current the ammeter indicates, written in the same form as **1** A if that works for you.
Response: **380** A
